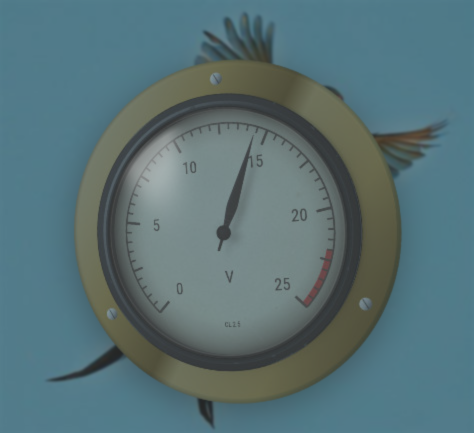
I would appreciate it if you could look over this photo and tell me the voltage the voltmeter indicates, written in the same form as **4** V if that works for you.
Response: **14.5** V
